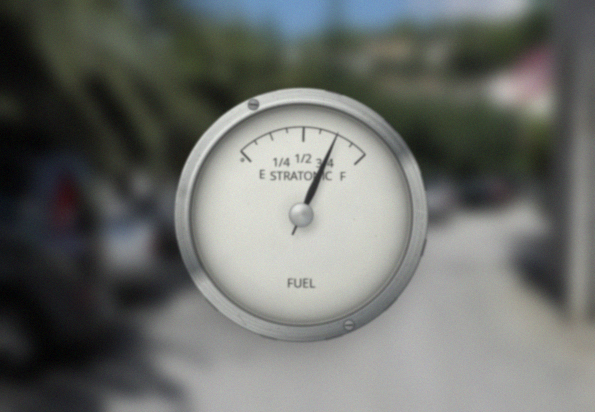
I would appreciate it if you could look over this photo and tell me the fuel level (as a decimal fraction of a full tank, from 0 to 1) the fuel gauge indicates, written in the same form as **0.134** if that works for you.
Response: **0.75**
